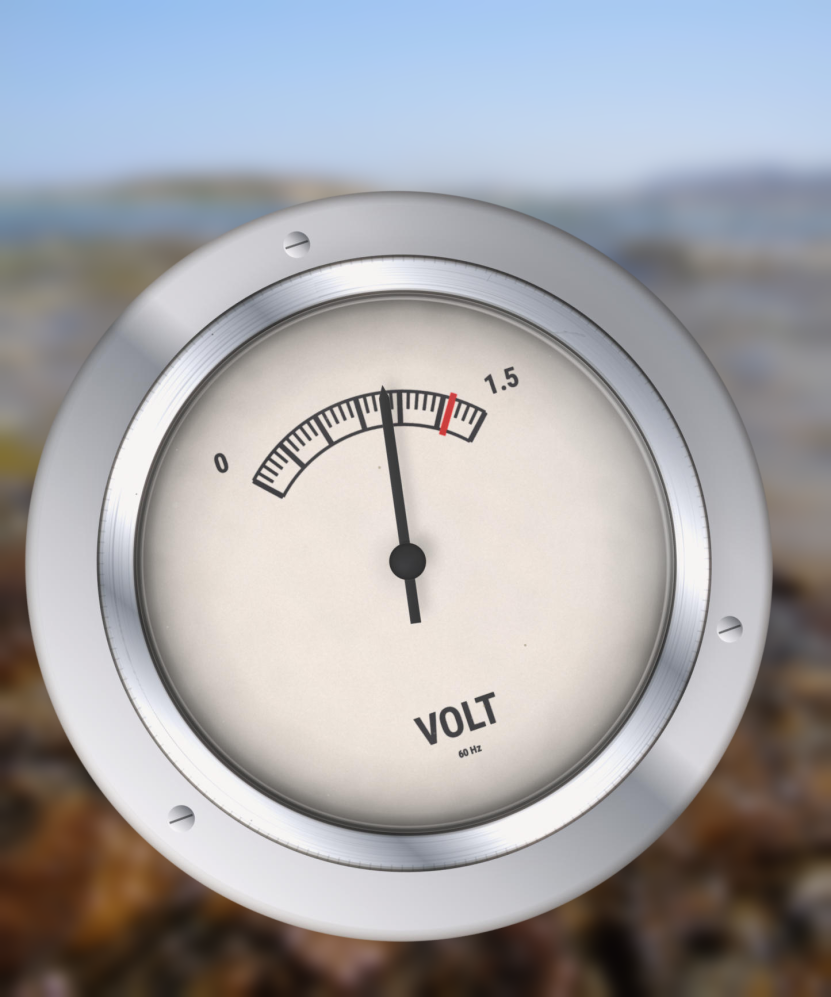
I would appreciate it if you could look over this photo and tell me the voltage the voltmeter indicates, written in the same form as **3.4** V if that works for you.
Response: **0.9** V
